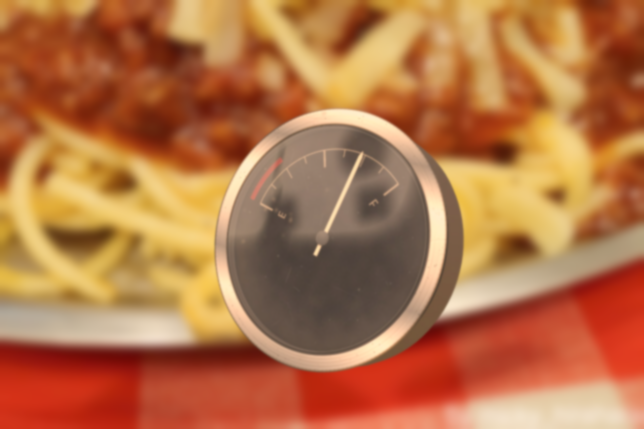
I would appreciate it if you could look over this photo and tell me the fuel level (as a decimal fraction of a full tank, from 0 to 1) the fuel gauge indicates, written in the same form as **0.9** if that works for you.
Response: **0.75**
